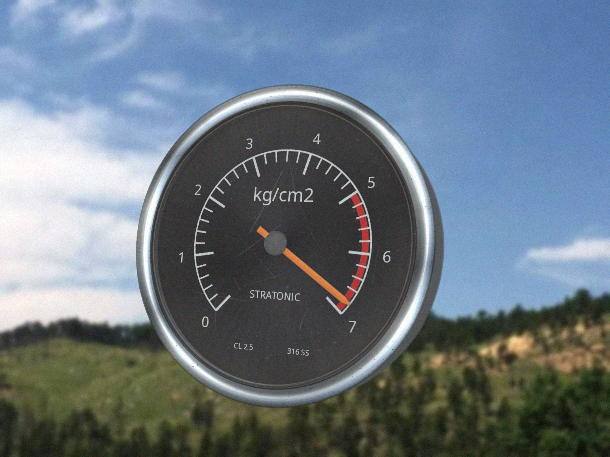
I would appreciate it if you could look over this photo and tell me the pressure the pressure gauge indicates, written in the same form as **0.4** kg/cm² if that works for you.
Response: **6.8** kg/cm²
